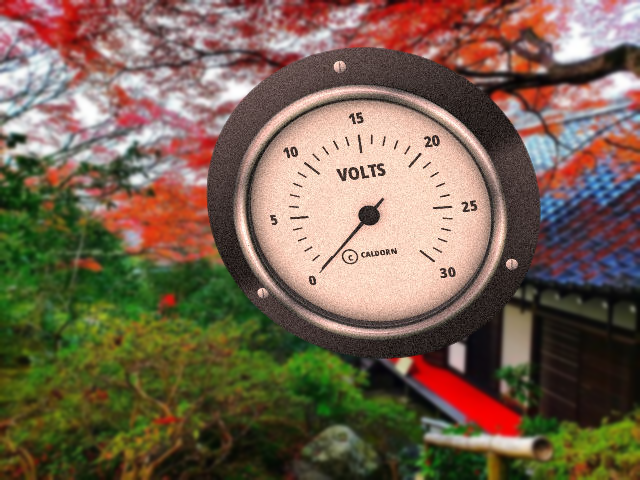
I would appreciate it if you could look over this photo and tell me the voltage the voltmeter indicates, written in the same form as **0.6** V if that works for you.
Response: **0** V
